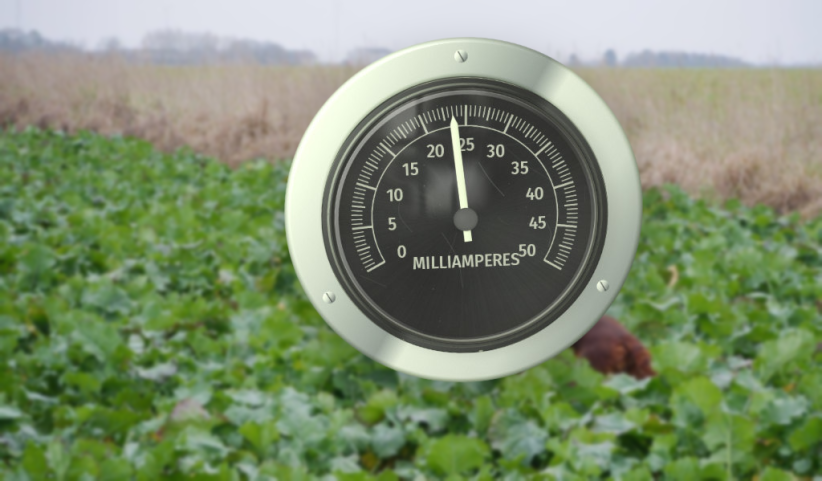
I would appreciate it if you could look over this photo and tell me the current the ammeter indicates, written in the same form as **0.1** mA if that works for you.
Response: **23.5** mA
